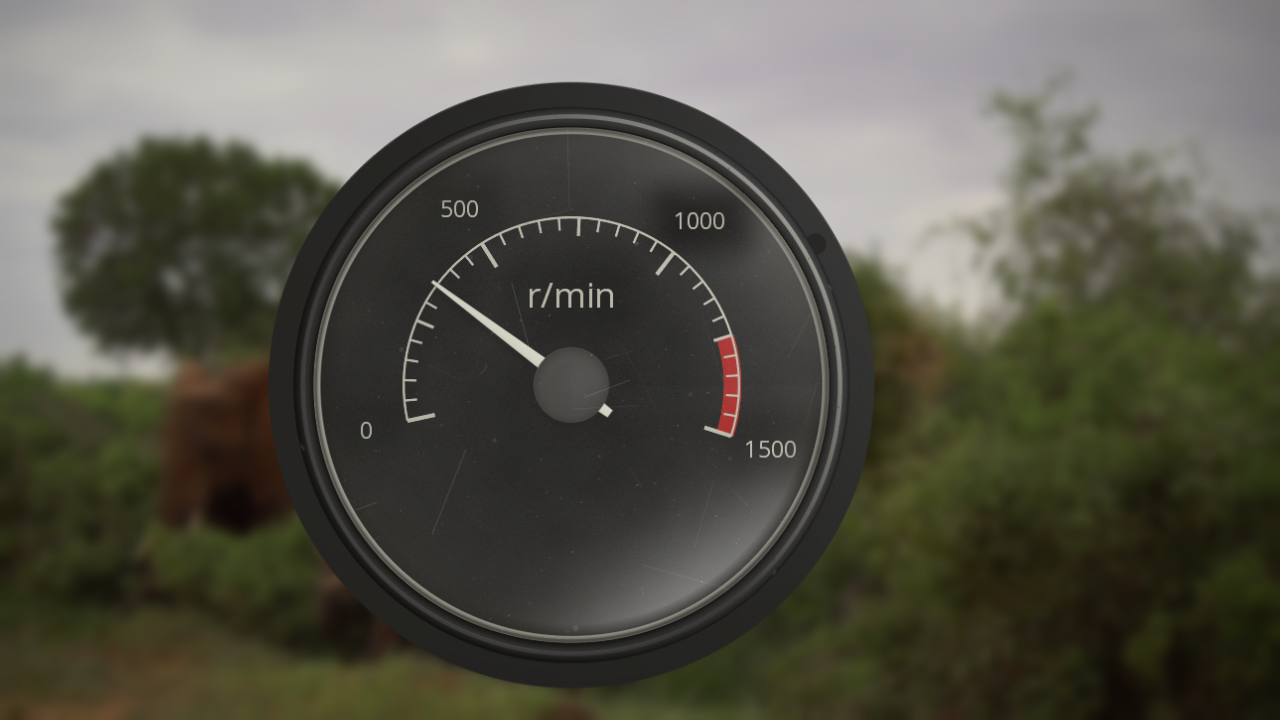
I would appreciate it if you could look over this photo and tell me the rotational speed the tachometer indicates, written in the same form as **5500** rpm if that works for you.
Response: **350** rpm
